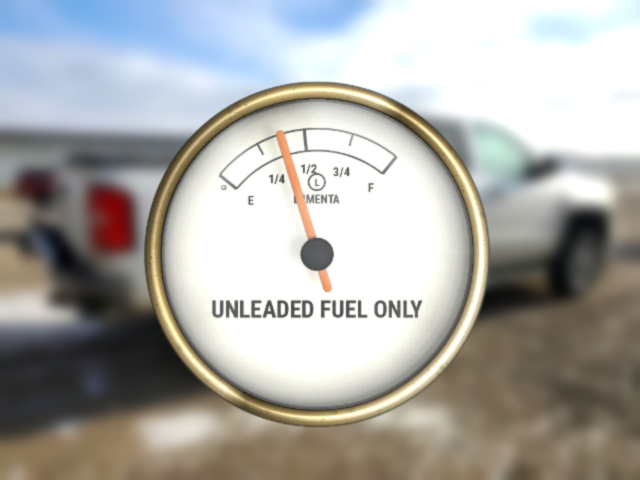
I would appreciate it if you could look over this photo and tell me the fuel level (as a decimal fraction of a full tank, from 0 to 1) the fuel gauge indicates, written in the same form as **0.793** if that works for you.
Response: **0.375**
